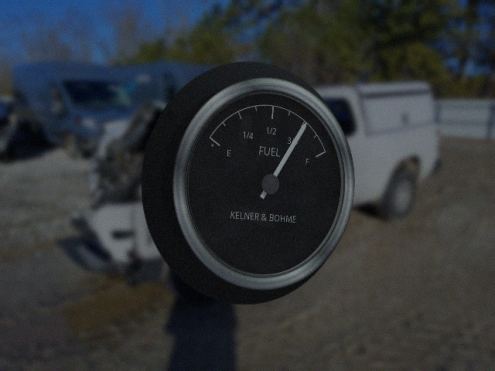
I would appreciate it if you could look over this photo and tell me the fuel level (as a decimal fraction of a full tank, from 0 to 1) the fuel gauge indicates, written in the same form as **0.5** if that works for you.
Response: **0.75**
